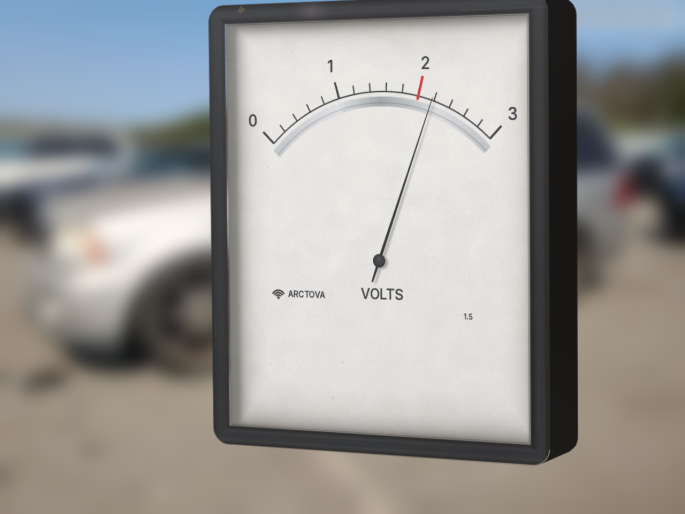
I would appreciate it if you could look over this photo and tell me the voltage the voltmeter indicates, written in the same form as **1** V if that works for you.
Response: **2.2** V
